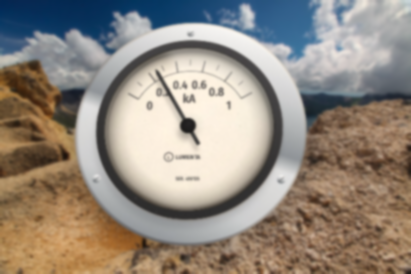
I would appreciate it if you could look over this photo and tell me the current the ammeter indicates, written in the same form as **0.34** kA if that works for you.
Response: **0.25** kA
